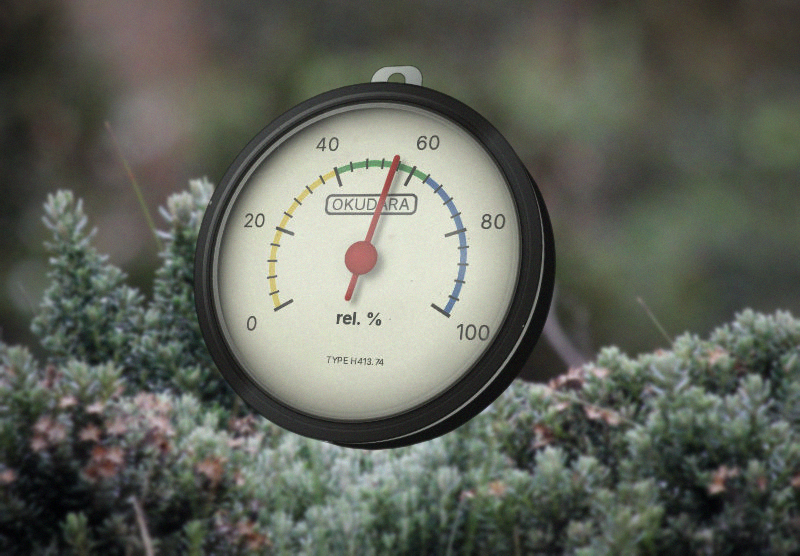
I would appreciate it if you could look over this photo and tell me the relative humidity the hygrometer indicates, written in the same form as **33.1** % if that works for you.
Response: **56** %
